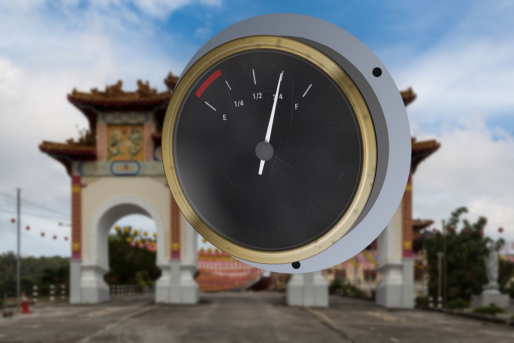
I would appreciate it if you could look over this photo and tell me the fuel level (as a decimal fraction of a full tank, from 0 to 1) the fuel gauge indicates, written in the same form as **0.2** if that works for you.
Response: **0.75**
